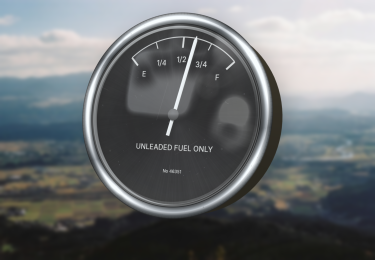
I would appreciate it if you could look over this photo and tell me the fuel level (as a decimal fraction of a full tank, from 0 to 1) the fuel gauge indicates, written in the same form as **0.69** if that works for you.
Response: **0.625**
